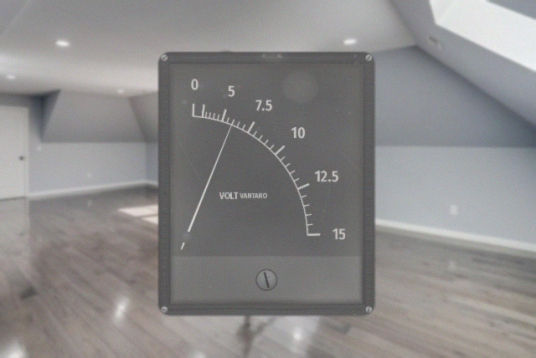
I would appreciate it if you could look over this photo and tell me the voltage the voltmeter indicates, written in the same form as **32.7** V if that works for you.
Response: **6** V
